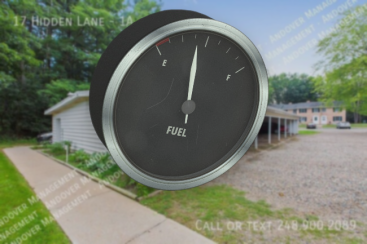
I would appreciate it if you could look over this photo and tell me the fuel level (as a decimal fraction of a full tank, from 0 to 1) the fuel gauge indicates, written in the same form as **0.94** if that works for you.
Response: **0.375**
